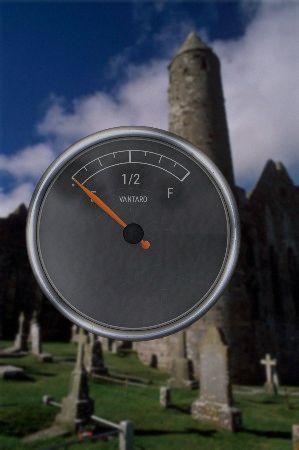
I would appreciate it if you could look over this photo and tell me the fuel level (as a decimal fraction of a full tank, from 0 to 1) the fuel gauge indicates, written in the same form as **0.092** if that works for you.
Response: **0**
